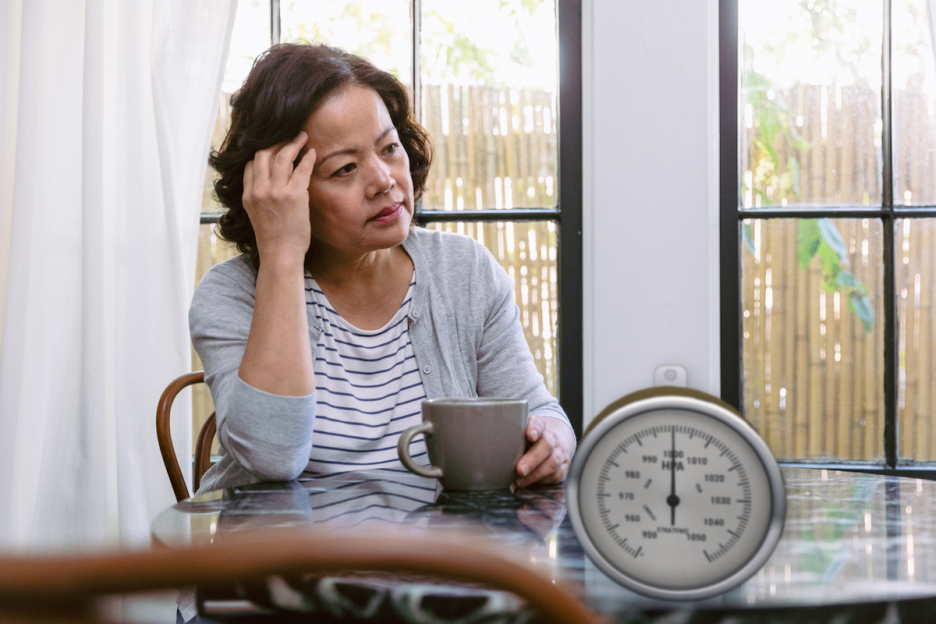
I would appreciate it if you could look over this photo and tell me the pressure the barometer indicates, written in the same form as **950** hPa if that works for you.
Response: **1000** hPa
